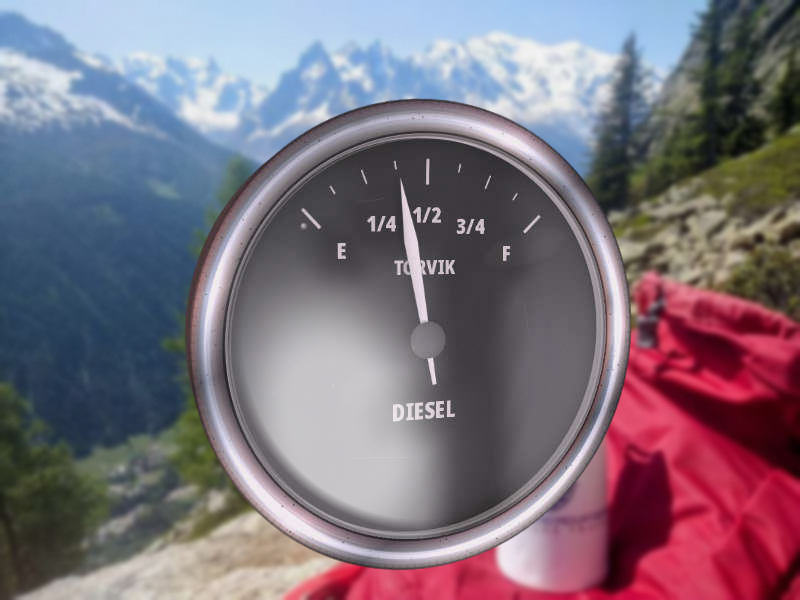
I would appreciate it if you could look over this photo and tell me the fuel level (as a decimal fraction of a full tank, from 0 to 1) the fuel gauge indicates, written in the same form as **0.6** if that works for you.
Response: **0.375**
